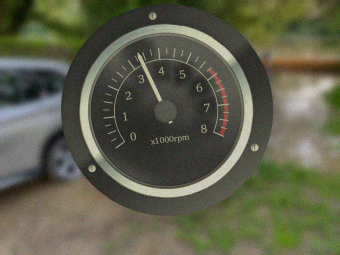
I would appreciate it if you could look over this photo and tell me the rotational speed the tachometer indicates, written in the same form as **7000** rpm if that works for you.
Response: **3375** rpm
